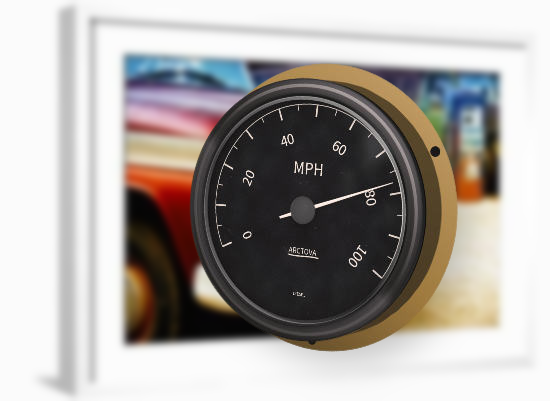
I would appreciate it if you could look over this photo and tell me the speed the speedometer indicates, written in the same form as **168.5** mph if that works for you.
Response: **77.5** mph
